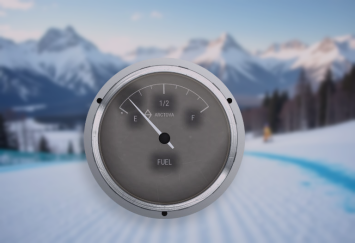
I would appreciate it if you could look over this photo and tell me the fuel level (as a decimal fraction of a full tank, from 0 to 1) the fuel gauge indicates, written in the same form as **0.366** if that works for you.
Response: **0.125**
